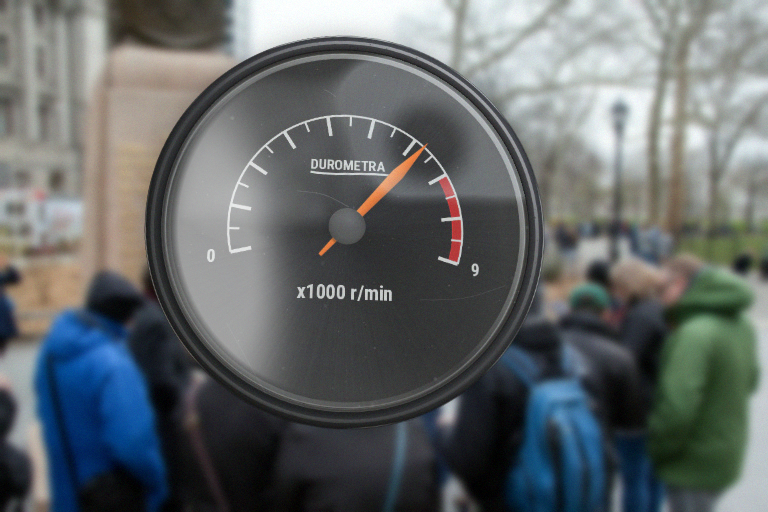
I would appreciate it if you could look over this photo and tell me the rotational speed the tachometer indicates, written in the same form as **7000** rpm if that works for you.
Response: **6250** rpm
